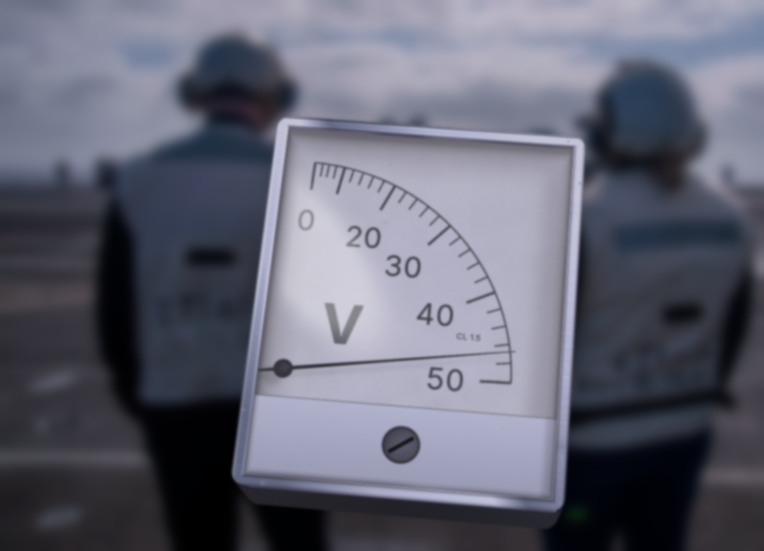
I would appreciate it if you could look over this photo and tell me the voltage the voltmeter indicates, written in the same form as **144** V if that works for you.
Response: **47** V
